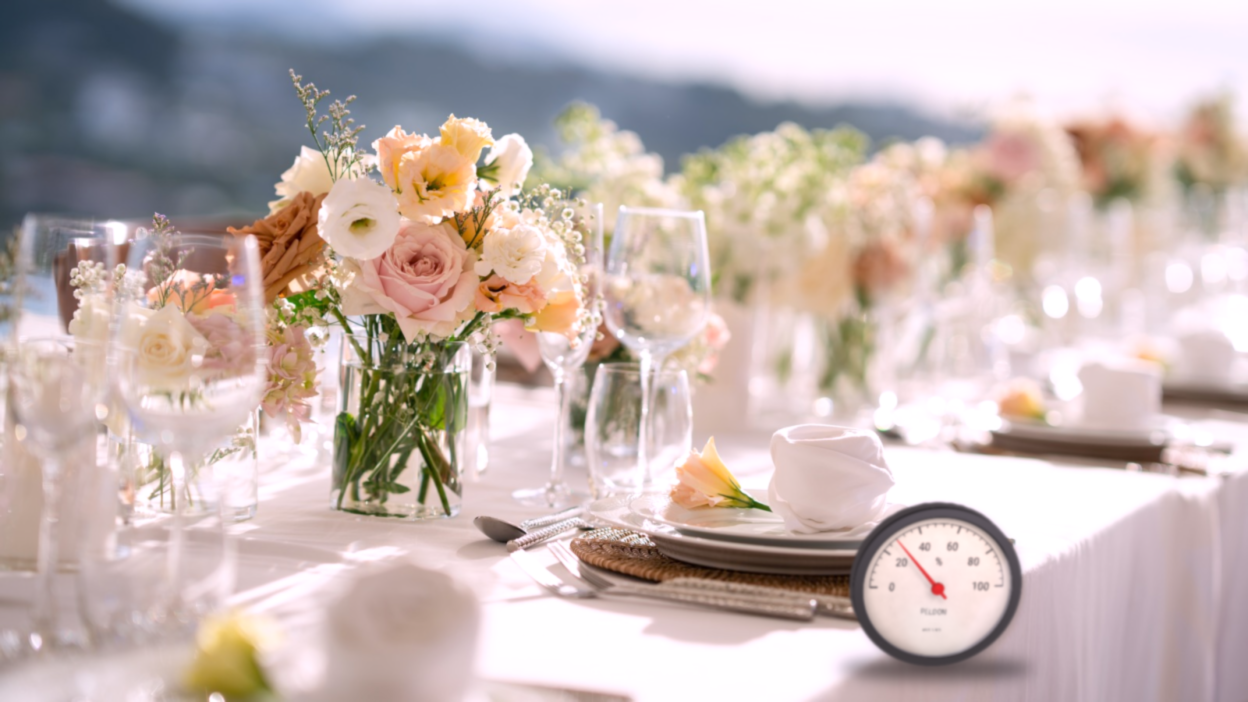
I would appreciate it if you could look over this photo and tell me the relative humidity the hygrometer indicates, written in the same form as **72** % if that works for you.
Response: **28** %
